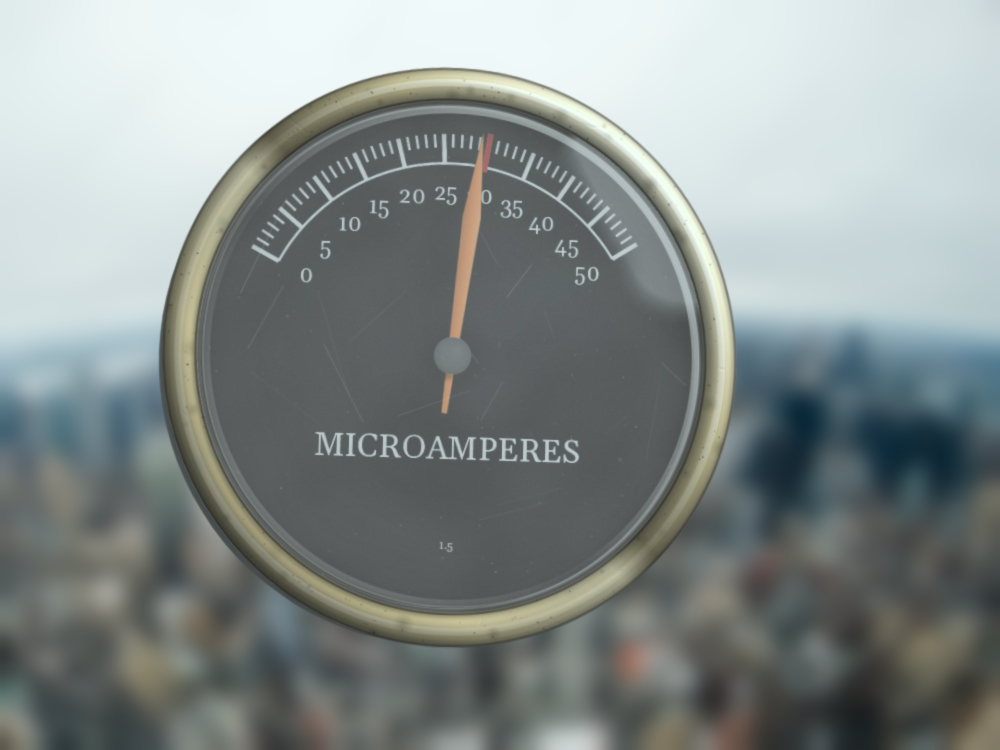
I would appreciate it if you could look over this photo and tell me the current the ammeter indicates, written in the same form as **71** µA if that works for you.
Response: **29** µA
